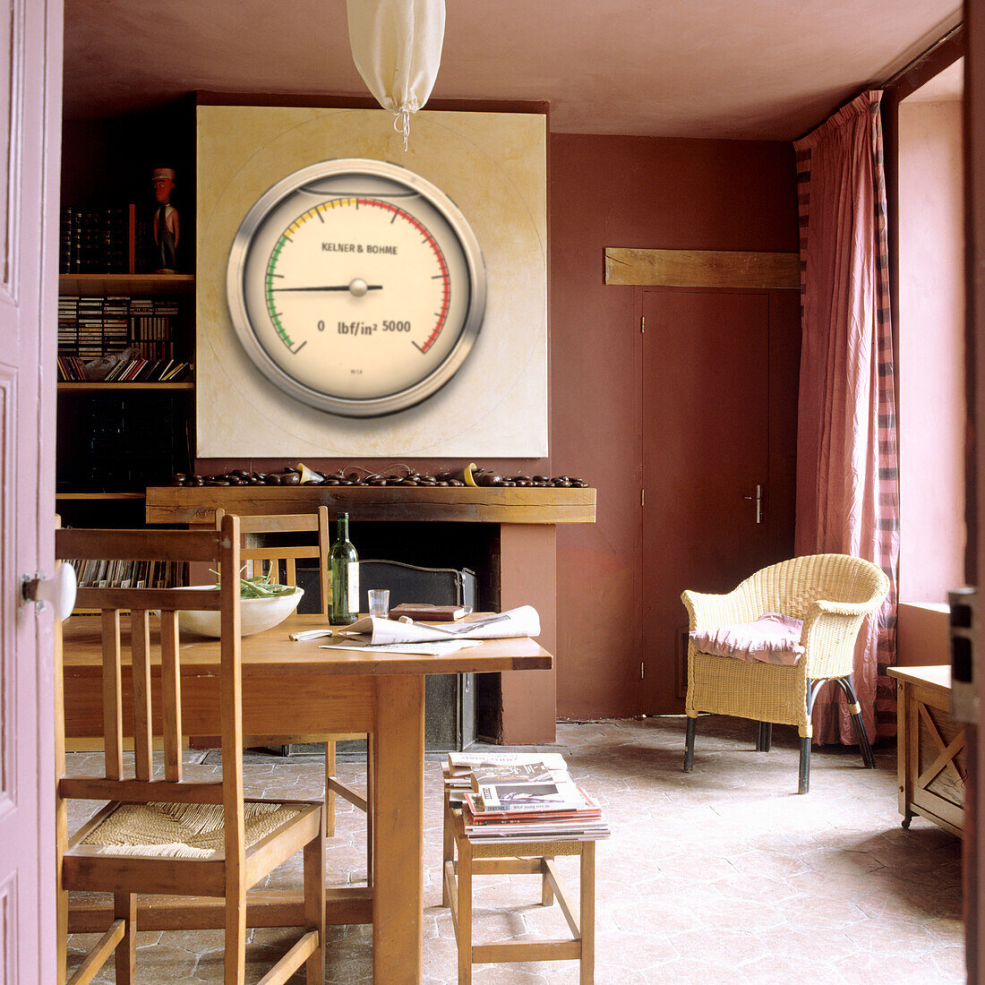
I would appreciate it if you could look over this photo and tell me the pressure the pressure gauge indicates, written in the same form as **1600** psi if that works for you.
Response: **800** psi
